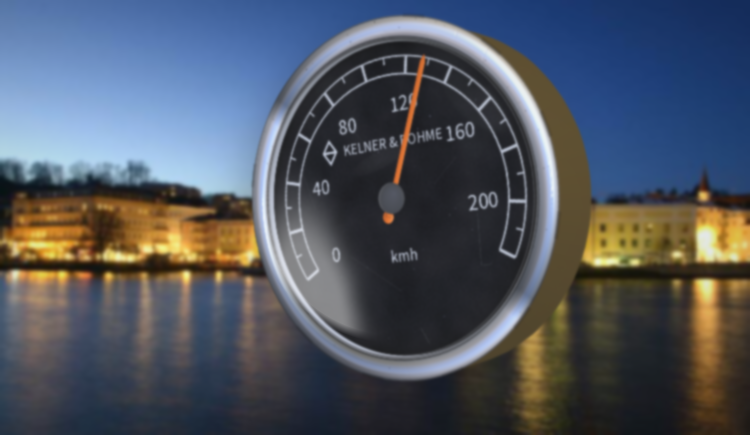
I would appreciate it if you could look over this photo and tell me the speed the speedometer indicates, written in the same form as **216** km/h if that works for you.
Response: **130** km/h
